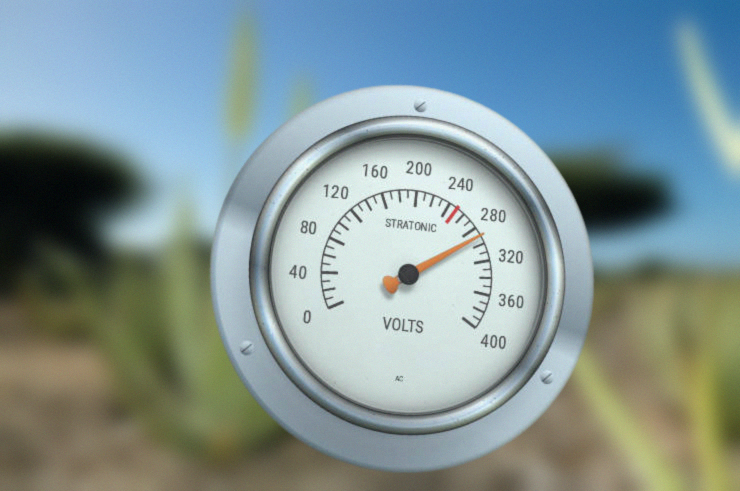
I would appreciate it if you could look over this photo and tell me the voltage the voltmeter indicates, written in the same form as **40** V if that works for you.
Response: **290** V
